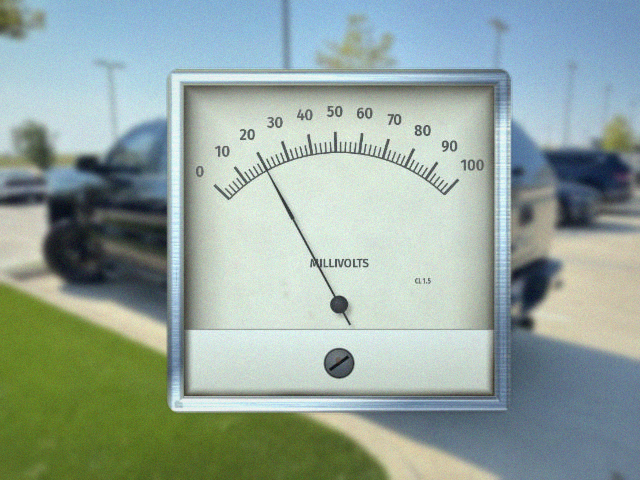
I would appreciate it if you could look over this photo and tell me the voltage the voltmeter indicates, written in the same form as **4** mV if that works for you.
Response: **20** mV
